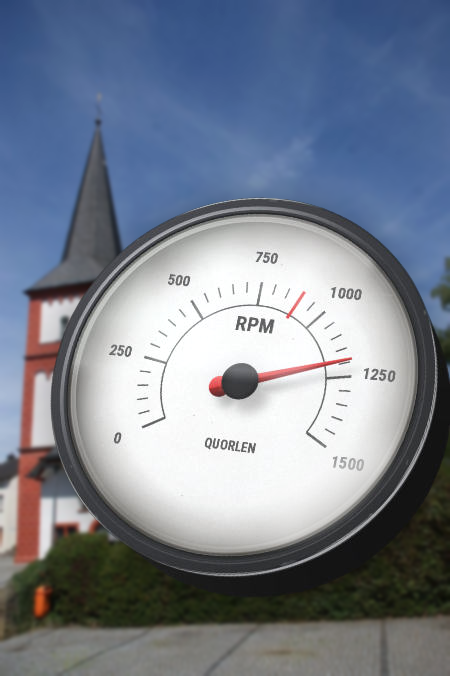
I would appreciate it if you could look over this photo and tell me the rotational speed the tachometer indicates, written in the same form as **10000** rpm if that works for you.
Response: **1200** rpm
